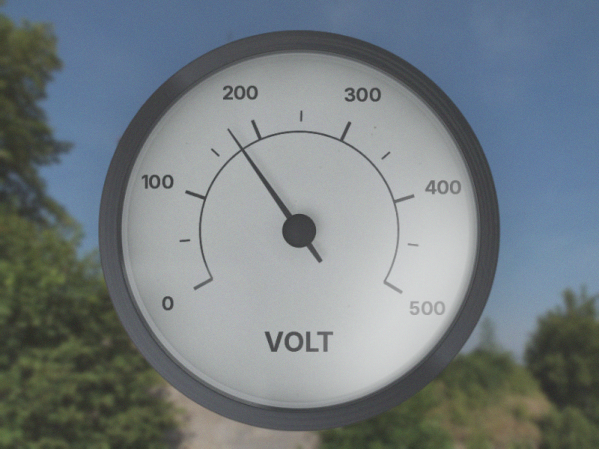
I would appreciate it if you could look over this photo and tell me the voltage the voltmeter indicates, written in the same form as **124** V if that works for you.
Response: **175** V
